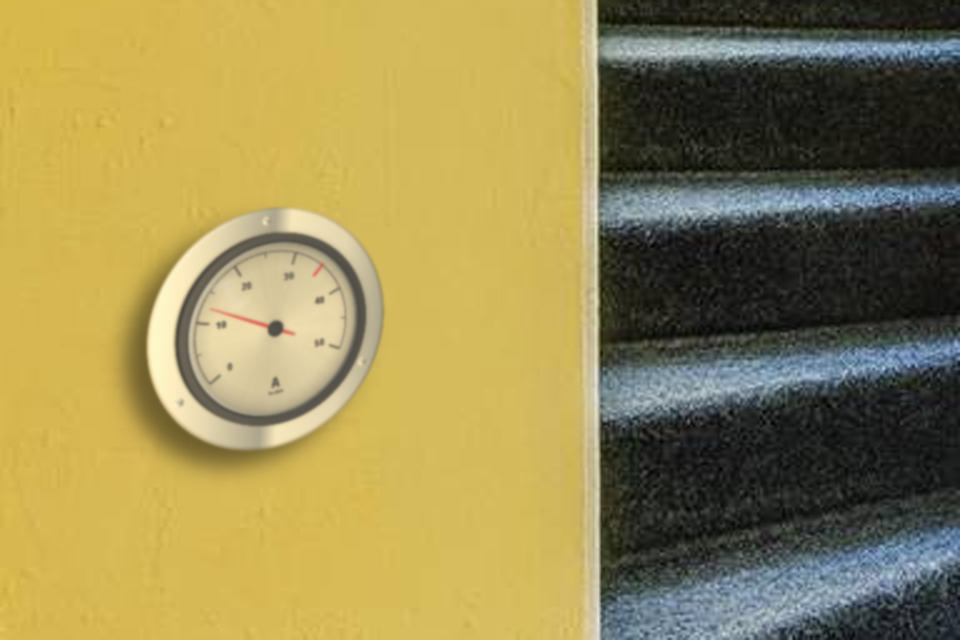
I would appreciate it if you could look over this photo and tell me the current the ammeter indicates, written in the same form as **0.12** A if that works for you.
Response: **12.5** A
